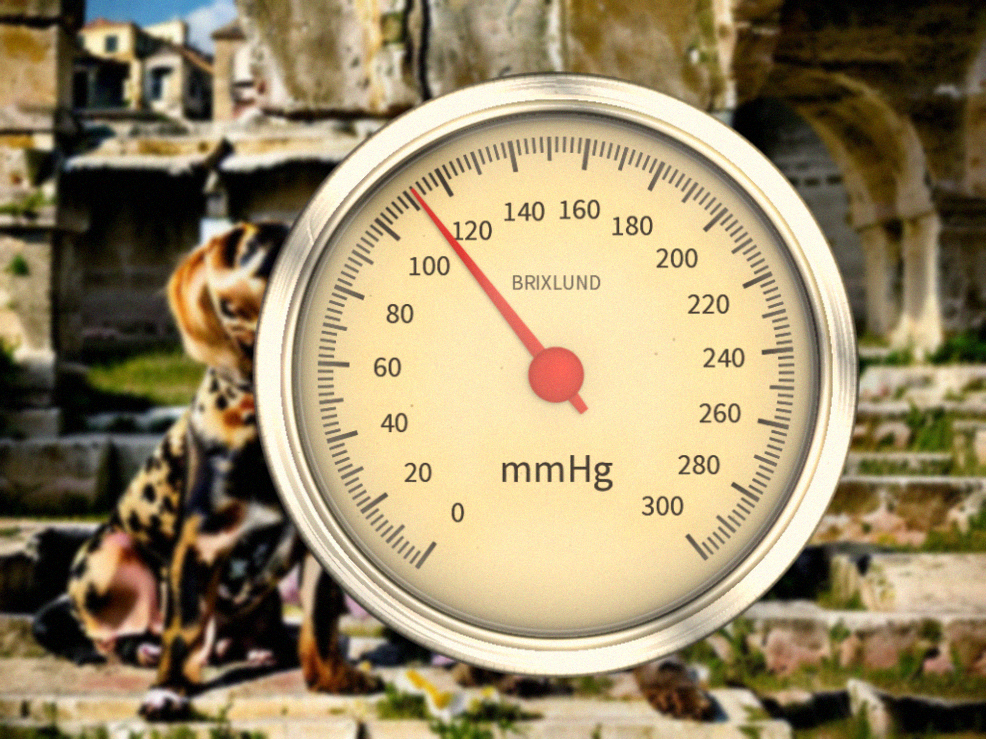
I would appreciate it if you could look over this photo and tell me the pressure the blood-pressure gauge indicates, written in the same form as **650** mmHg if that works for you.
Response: **112** mmHg
